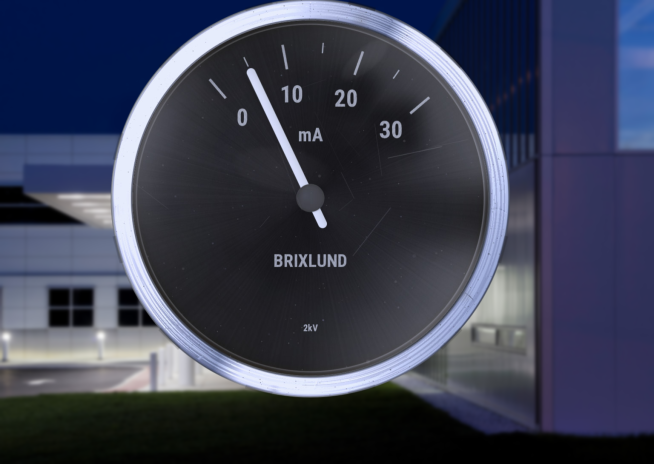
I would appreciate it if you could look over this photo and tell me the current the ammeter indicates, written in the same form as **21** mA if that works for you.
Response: **5** mA
